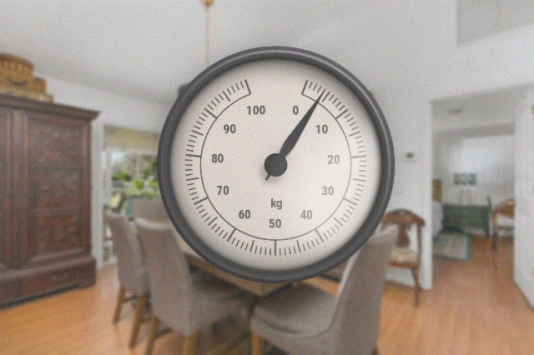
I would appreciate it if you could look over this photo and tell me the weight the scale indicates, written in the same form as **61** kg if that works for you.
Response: **4** kg
